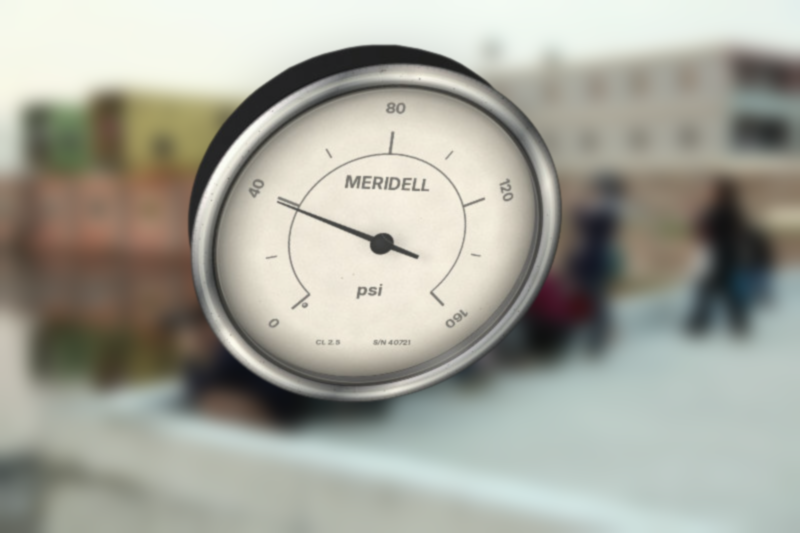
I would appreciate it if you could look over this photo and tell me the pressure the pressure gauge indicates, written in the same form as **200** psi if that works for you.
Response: **40** psi
